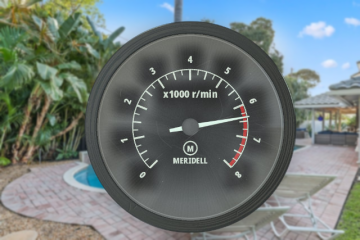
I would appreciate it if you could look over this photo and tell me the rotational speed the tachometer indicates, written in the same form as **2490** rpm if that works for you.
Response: **6375** rpm
